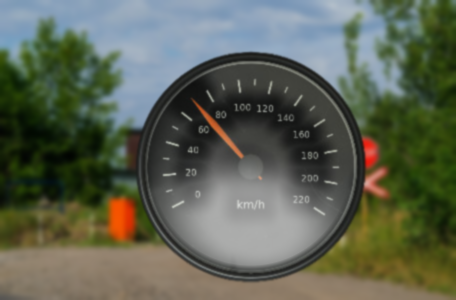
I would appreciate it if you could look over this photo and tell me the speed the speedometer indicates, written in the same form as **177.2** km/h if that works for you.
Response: **70** km/h
